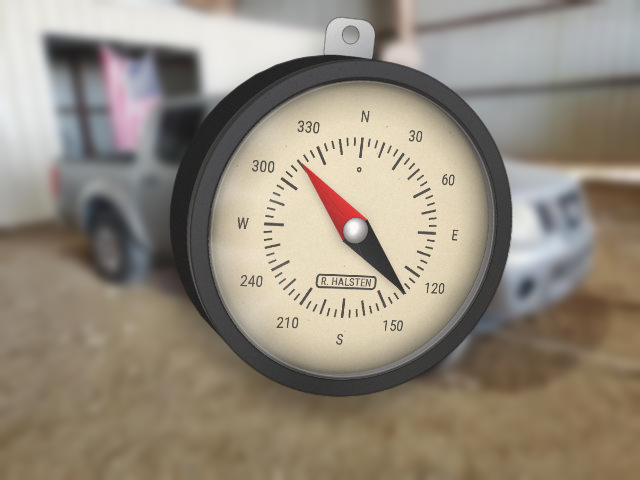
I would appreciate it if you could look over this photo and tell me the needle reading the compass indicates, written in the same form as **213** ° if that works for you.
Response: **315** °
